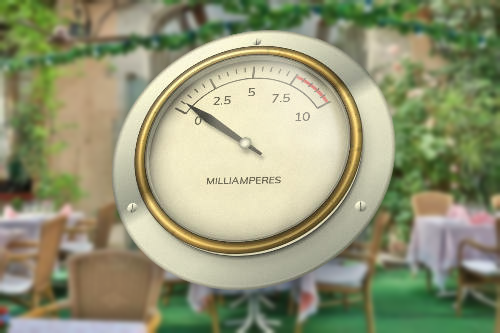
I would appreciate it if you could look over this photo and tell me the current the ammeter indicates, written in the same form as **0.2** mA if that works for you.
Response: **0.5** mA
